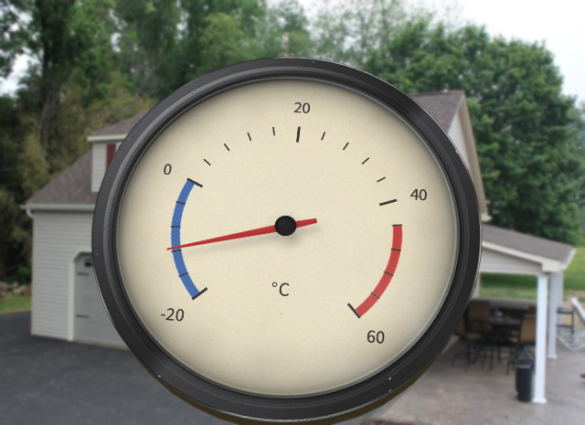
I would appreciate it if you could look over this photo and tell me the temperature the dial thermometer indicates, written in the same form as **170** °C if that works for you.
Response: **-12** °C
